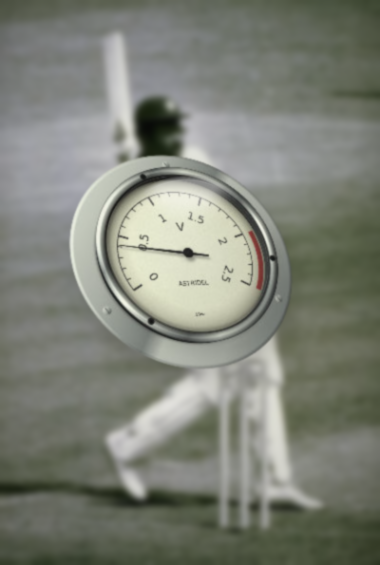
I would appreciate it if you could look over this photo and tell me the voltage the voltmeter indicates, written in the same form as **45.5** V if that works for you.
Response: **0.4** V
